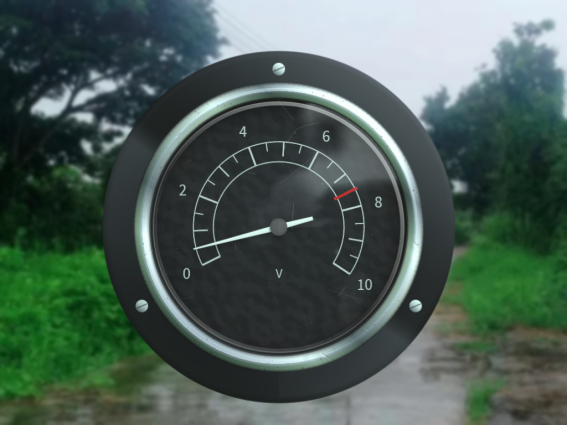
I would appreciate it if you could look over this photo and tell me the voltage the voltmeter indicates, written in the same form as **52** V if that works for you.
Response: **0.5** V
